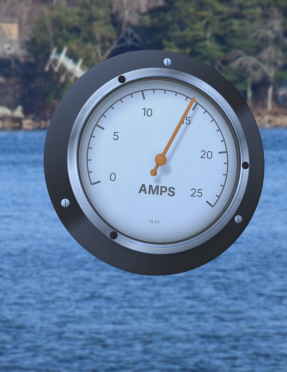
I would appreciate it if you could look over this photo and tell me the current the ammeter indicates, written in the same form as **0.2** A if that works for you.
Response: **14.5** A
